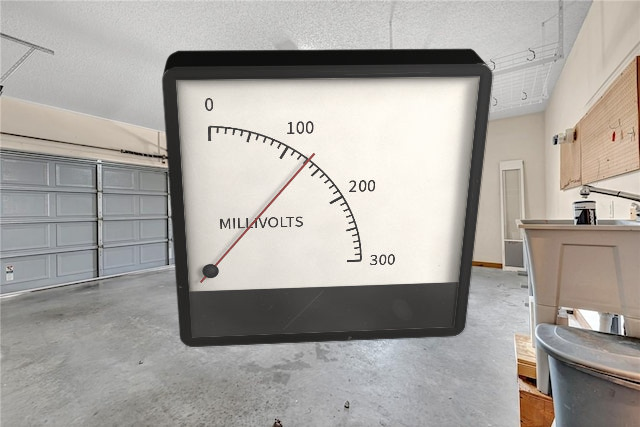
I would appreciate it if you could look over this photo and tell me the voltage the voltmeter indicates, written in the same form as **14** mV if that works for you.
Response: **130** mV
